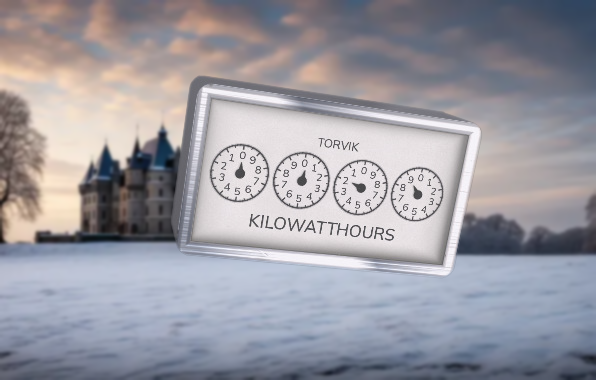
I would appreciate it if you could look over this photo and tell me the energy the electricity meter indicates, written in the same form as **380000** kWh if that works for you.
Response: **19** kWh
